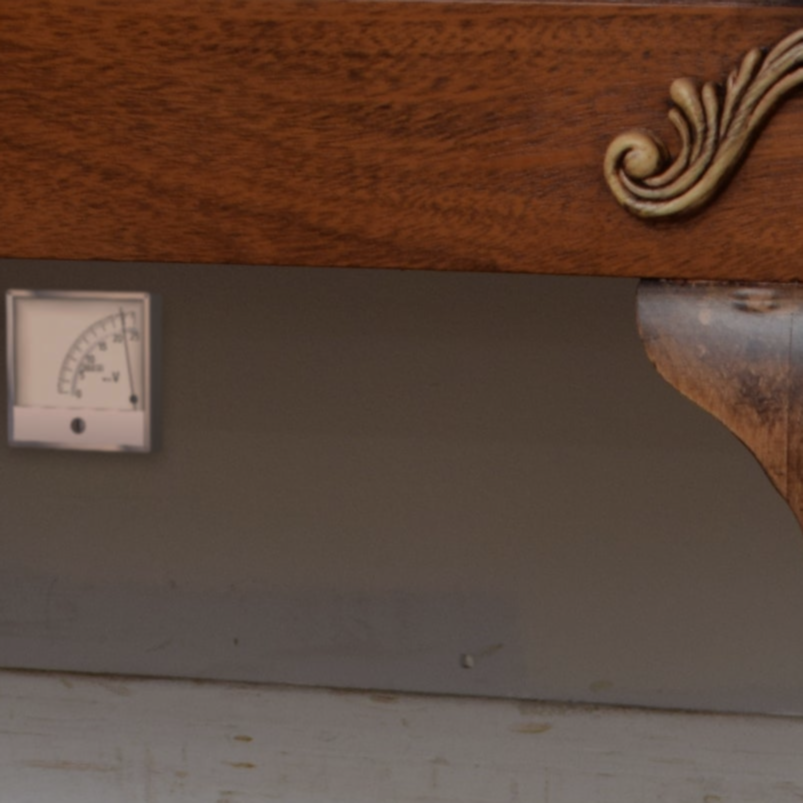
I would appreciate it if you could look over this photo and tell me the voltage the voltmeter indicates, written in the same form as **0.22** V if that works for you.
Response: **22.5** V
